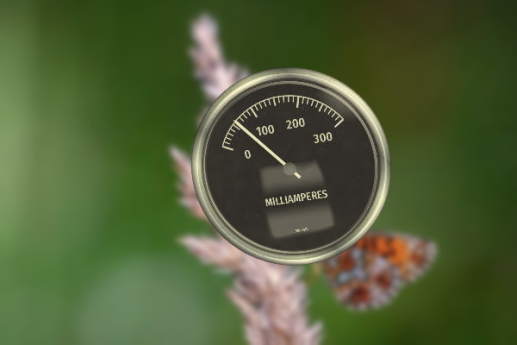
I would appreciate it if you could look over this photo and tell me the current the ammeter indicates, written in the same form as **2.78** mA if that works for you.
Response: **60** mA
